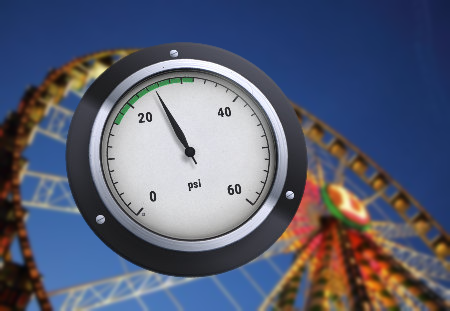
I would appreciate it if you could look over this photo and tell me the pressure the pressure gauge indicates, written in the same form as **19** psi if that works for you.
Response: **25** psi
